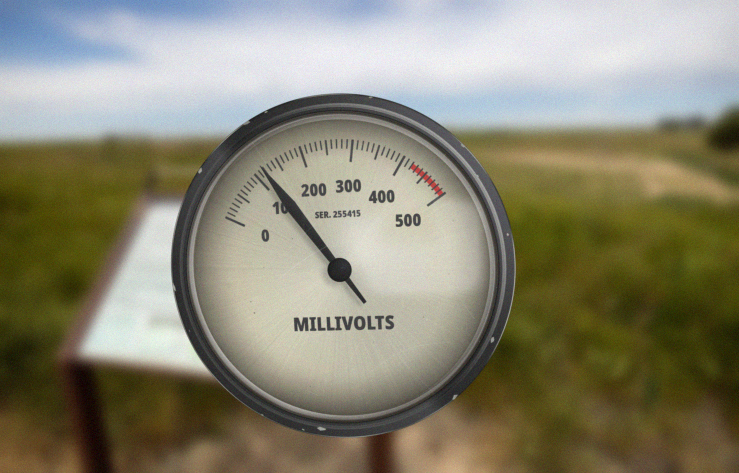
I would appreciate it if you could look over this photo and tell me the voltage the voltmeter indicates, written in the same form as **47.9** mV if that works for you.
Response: **120** mV
